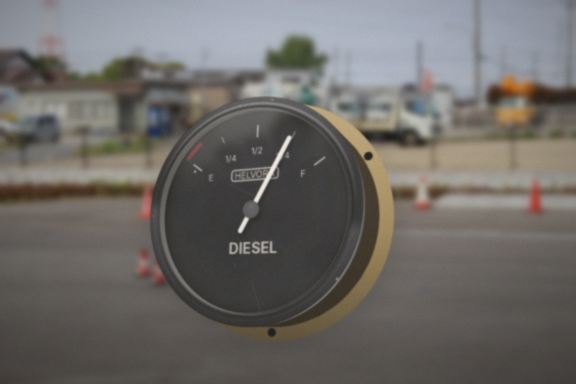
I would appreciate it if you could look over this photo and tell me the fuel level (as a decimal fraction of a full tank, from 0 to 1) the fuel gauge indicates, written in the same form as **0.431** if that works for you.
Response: **0.75**
